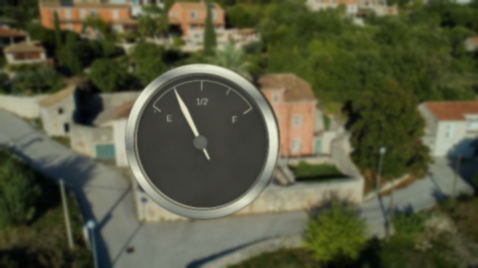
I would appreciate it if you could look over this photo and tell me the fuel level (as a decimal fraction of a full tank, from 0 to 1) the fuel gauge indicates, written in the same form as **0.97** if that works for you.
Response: **0.25**
